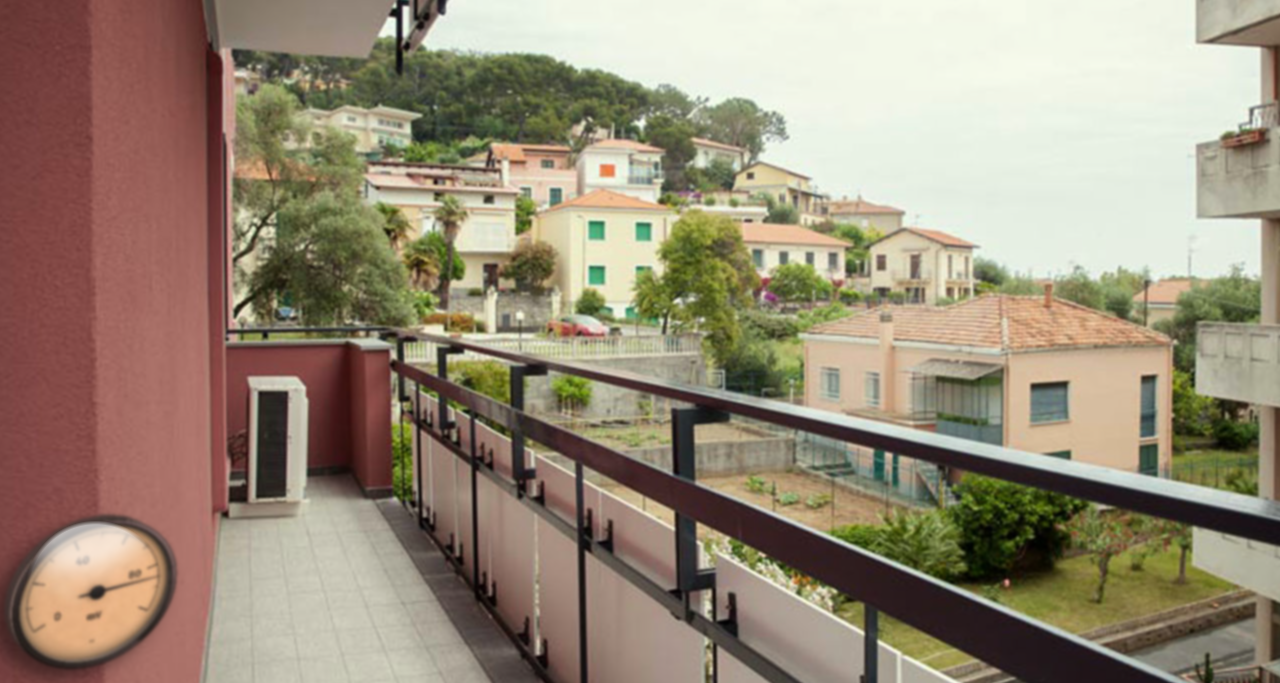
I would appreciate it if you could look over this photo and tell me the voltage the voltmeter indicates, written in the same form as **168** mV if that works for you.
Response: **85** mV
